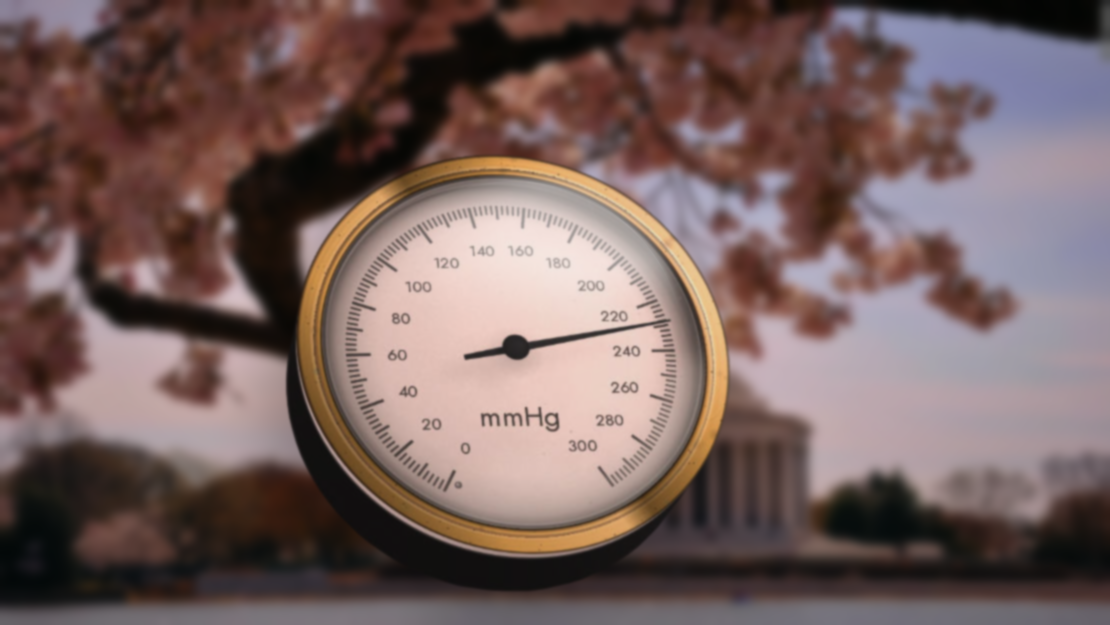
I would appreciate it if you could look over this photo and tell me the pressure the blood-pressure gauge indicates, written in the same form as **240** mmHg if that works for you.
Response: **230** mmHg
